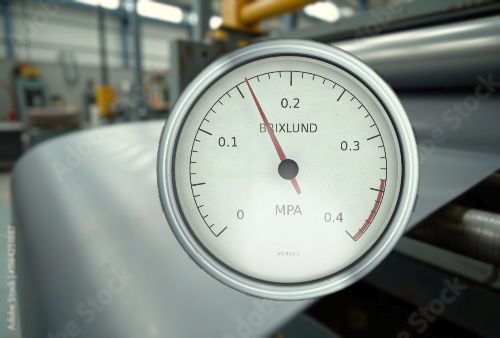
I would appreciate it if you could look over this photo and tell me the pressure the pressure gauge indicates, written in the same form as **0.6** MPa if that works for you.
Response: **0.16** MPa
